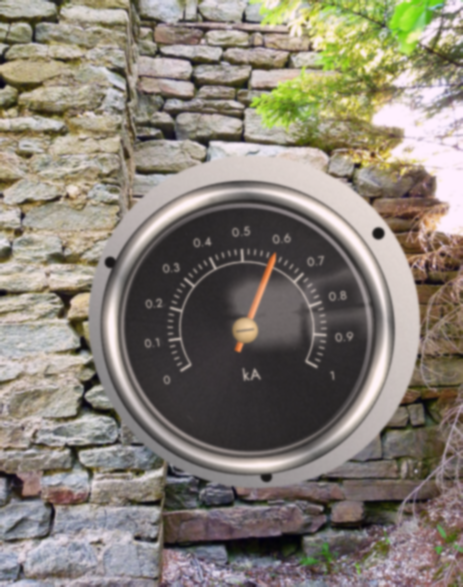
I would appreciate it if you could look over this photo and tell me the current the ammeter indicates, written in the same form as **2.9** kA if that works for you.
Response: **0.6** kA
